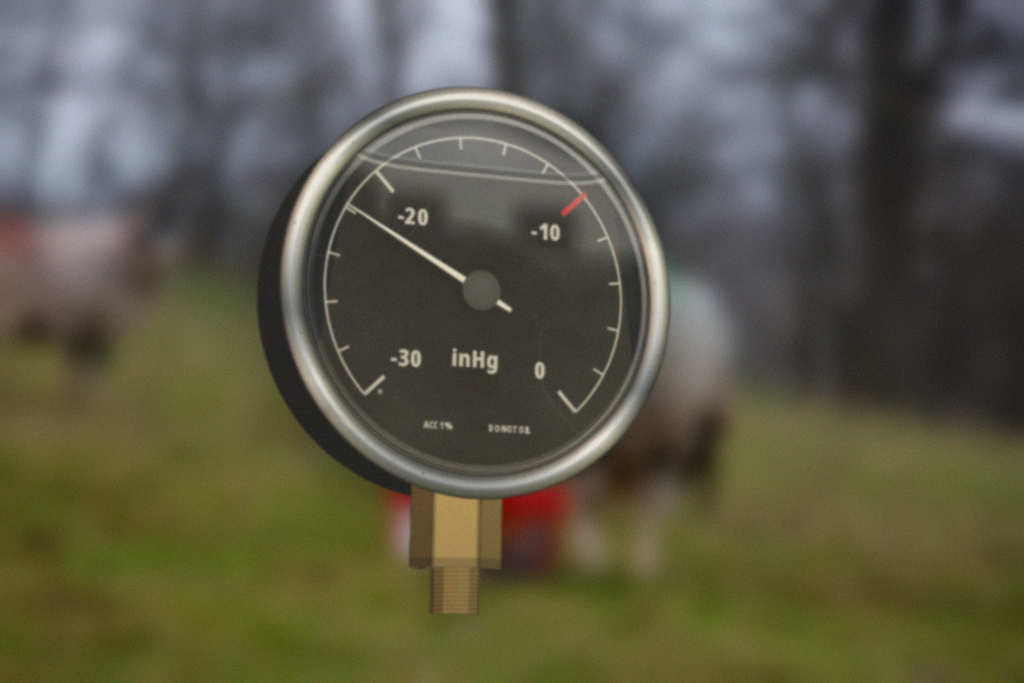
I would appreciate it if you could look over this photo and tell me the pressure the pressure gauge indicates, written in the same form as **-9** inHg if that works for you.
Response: **-22** inHg
